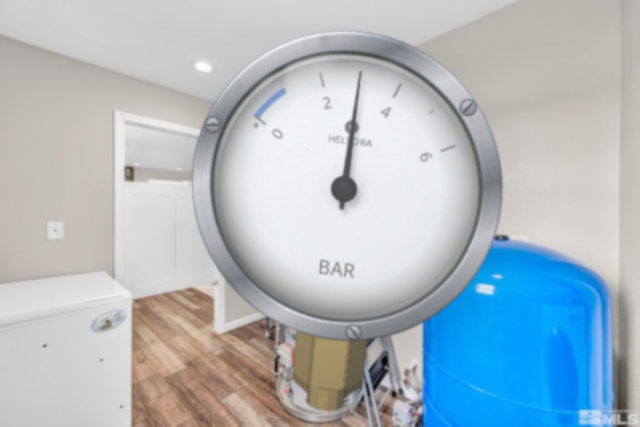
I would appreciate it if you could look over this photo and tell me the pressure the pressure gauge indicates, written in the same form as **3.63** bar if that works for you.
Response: **3** bar
